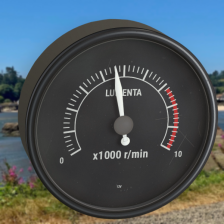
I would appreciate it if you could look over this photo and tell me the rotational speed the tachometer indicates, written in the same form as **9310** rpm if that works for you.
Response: **4600** rpm
